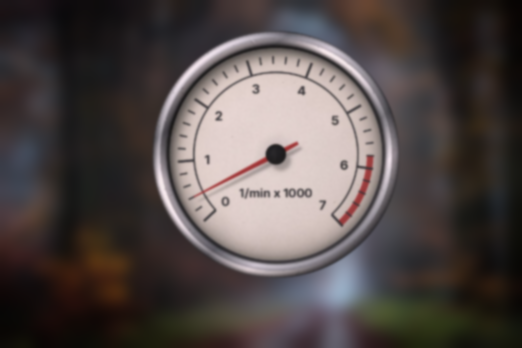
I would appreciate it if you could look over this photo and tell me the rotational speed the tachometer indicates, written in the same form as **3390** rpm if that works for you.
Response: **400** rpm
